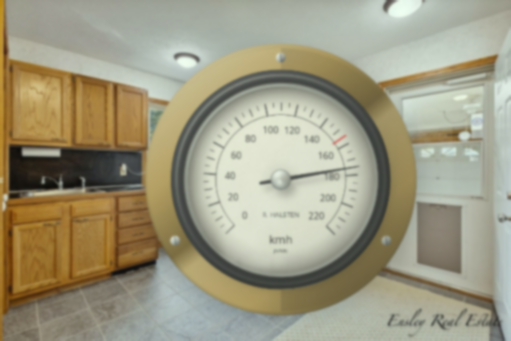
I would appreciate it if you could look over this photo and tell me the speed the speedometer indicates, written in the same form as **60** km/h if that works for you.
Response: **175** km/h
